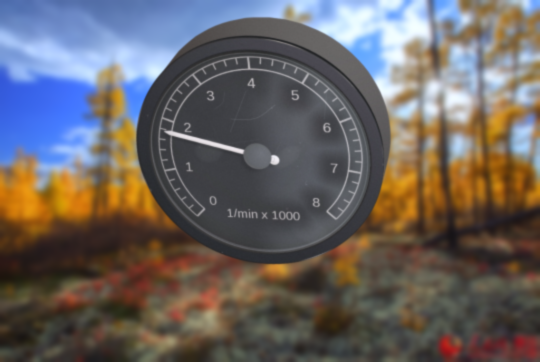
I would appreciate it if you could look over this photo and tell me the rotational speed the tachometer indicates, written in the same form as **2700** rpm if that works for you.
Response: **1800** rpm
